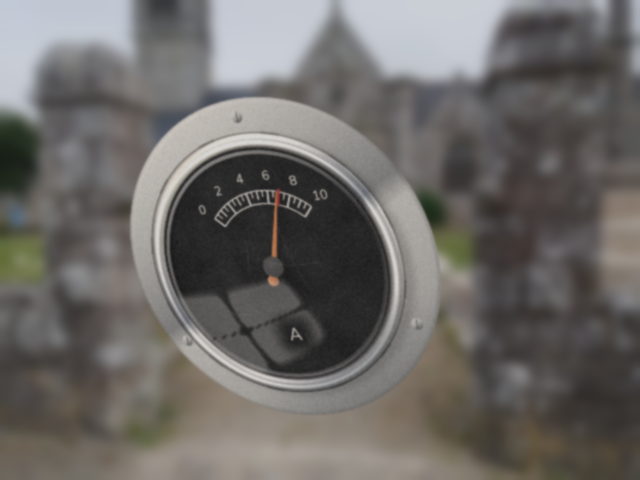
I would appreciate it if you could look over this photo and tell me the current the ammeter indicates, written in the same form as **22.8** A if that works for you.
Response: **7** A
